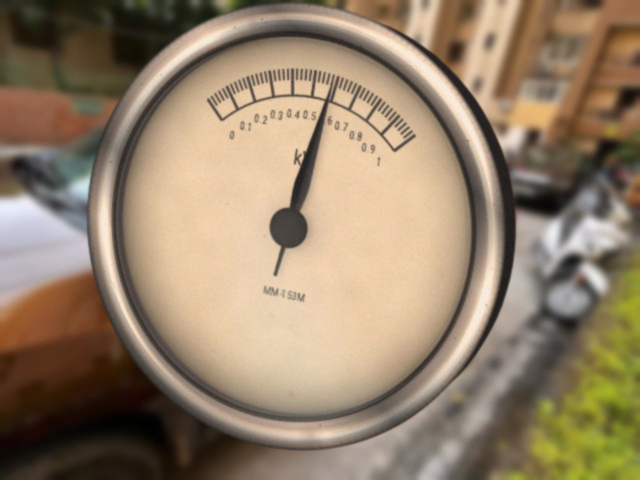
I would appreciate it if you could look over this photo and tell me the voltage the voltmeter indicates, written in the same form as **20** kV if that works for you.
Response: **0.6** kV
